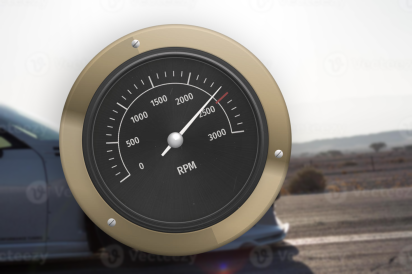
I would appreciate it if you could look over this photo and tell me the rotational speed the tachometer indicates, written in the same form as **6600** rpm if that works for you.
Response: **2400** rpm
